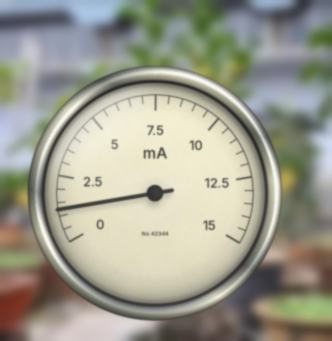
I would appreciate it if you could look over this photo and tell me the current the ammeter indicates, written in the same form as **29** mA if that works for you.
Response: **1.25** mA
